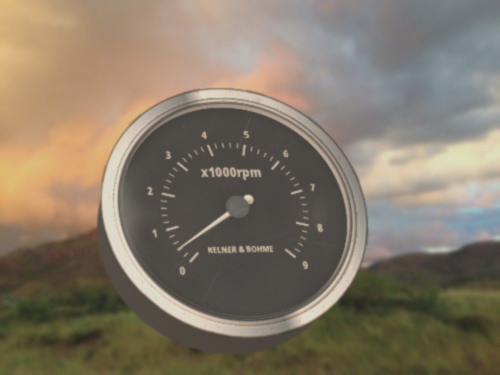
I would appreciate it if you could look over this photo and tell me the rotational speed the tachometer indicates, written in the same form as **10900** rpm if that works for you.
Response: **400** rpm
